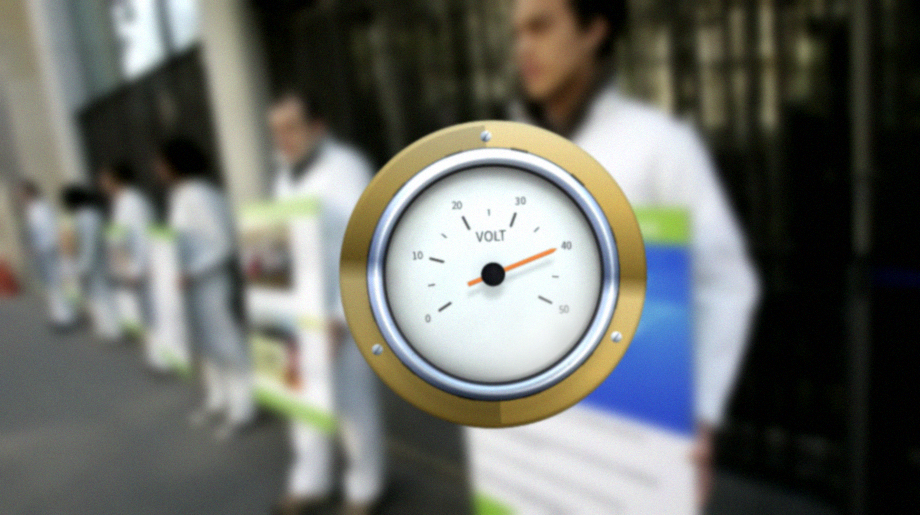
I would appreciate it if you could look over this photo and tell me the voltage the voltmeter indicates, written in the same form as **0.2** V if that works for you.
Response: **40** V
